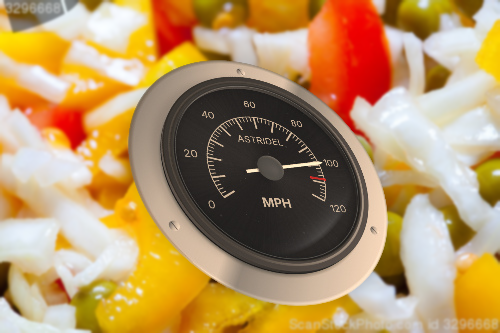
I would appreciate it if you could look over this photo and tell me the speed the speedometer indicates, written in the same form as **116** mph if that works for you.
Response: **100** mph
